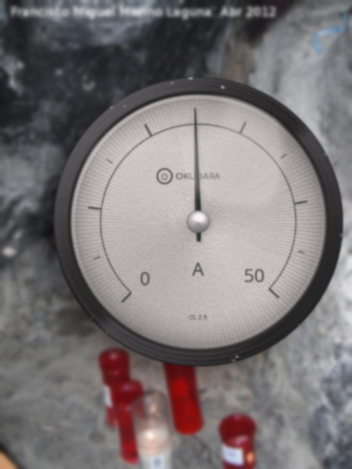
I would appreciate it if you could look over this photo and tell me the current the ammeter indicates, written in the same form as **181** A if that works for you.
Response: **25** A
